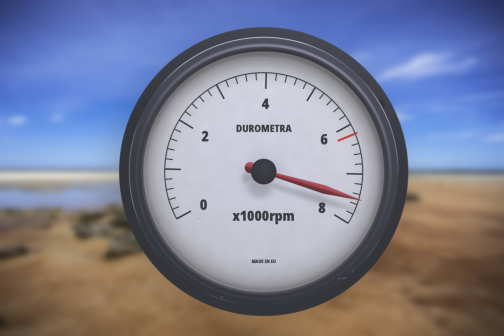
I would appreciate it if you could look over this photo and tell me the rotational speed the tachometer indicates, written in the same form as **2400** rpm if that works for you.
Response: **7500** rpm
